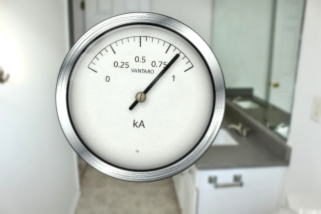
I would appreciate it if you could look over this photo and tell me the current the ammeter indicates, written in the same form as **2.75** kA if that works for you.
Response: **0.85** kA
